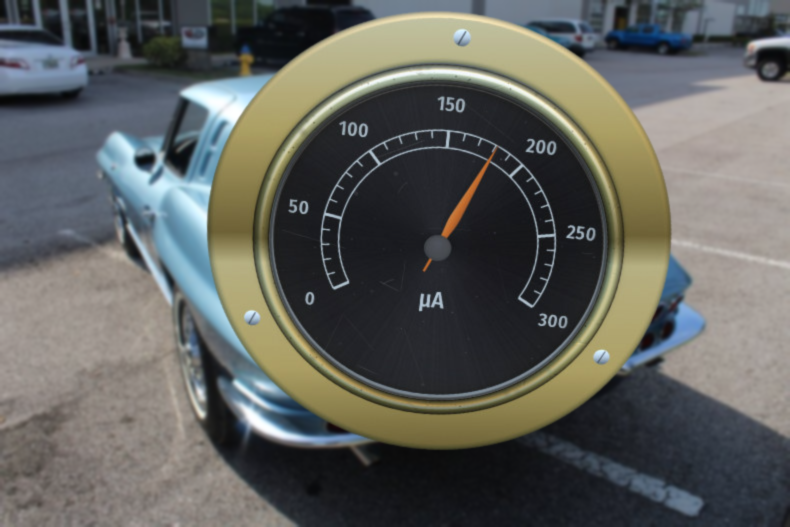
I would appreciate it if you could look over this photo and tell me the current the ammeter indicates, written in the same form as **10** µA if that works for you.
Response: **180** µA
